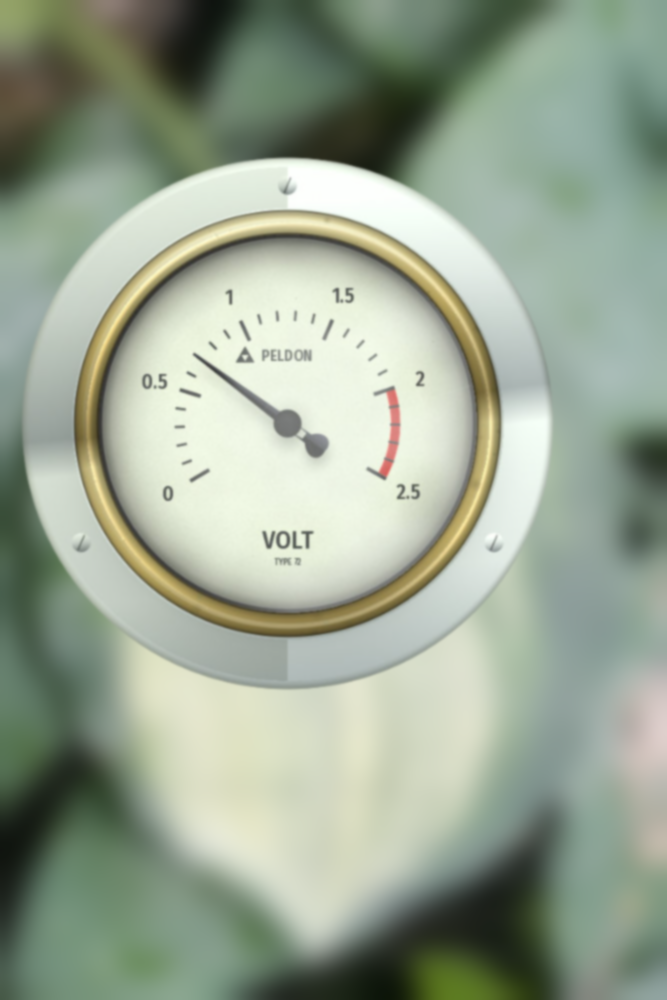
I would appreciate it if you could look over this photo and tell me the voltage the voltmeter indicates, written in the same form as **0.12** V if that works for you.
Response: **0.7** V
